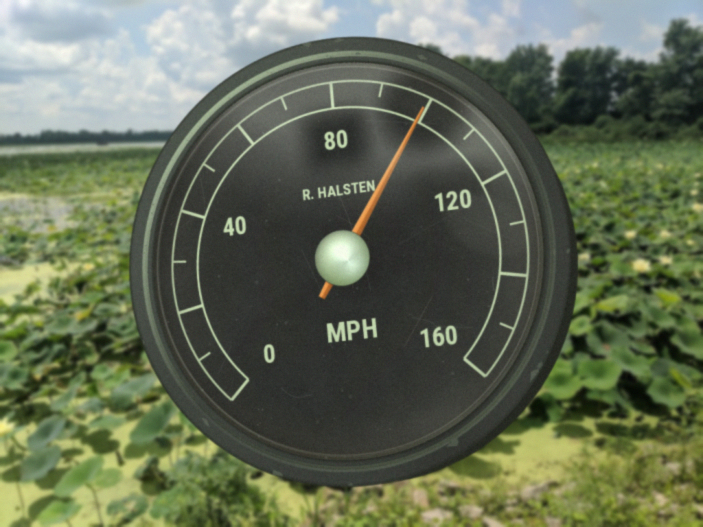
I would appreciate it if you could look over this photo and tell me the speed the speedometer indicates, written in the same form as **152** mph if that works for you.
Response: **100** mph
